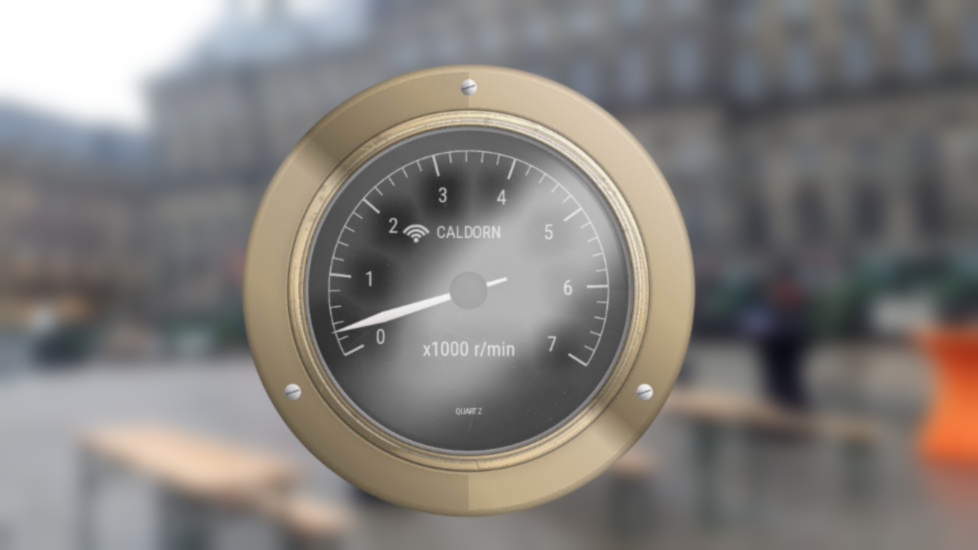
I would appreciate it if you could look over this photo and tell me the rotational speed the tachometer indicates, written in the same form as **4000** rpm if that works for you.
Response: **300** rpm
